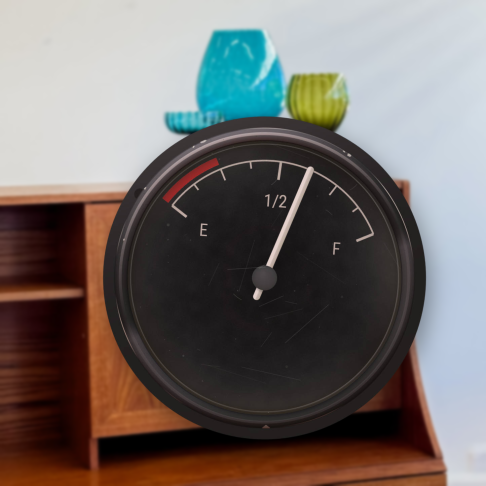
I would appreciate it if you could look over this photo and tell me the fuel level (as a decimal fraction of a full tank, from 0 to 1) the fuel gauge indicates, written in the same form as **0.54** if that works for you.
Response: **0.625**
